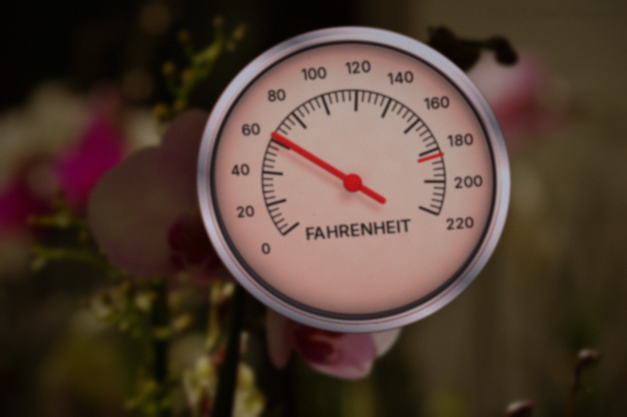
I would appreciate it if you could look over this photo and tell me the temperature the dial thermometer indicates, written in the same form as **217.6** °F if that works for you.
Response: **64** °F
